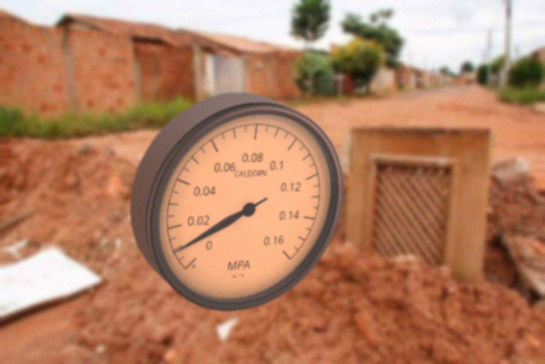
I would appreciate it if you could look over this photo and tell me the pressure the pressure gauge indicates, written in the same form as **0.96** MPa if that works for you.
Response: **0.01** MPa
